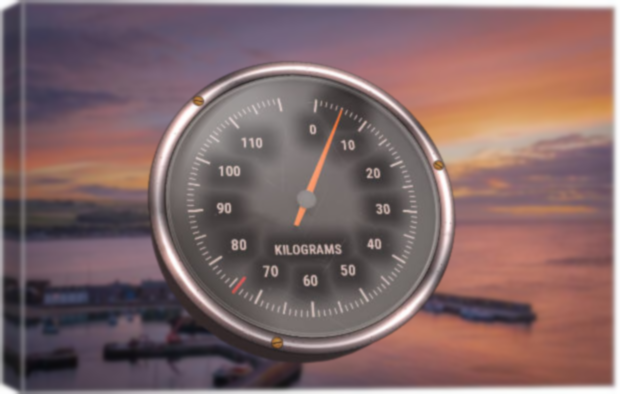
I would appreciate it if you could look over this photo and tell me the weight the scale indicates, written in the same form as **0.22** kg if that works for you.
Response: **5** kg
